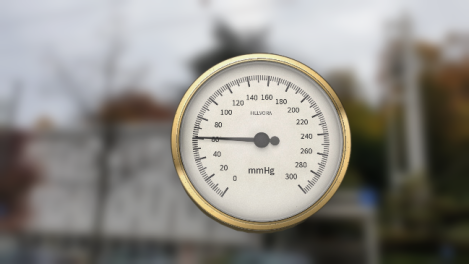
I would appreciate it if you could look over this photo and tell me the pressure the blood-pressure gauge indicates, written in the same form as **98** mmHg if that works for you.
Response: **60** mmHg
